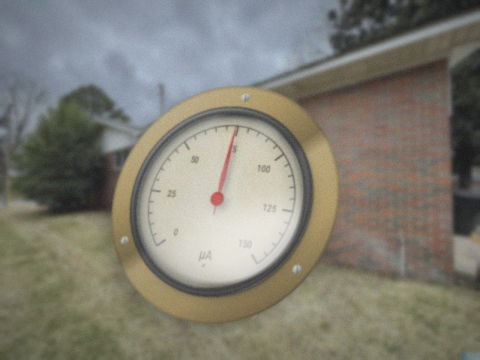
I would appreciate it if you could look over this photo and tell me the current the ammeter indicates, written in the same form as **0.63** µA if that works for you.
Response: **75** µA
